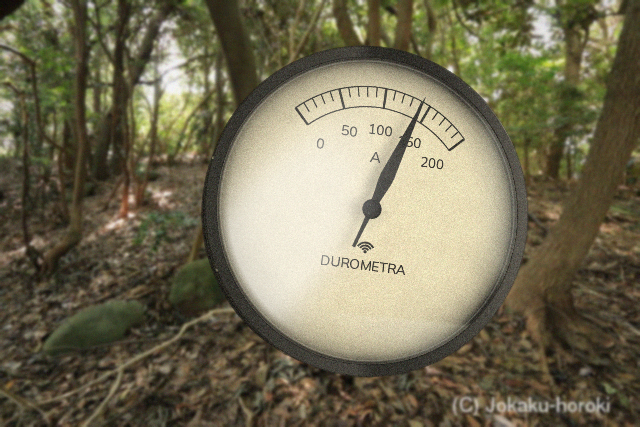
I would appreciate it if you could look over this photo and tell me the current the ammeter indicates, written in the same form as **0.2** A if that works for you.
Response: **140** A
